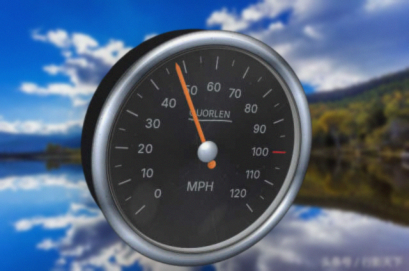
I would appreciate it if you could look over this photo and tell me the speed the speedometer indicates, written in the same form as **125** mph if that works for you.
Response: **47.5** mph
